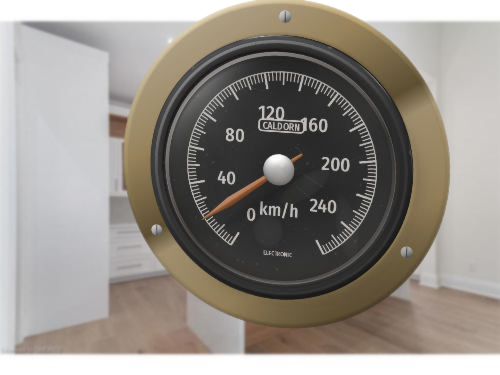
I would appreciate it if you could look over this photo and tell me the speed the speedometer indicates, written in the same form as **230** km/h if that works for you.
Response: **20** km/h
